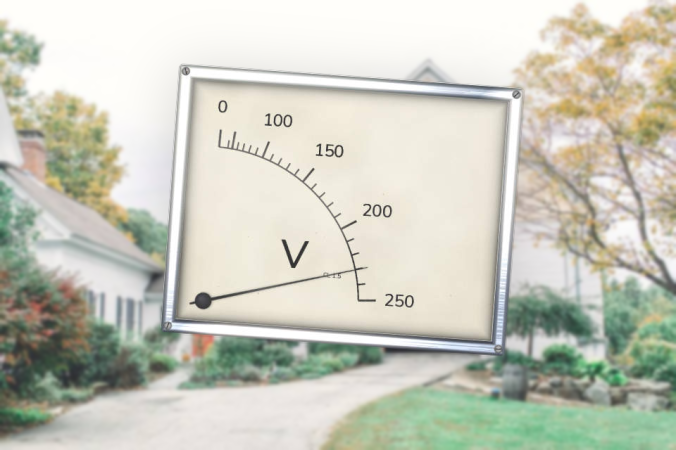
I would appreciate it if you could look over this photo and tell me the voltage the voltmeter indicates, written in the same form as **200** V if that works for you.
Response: **230** V
